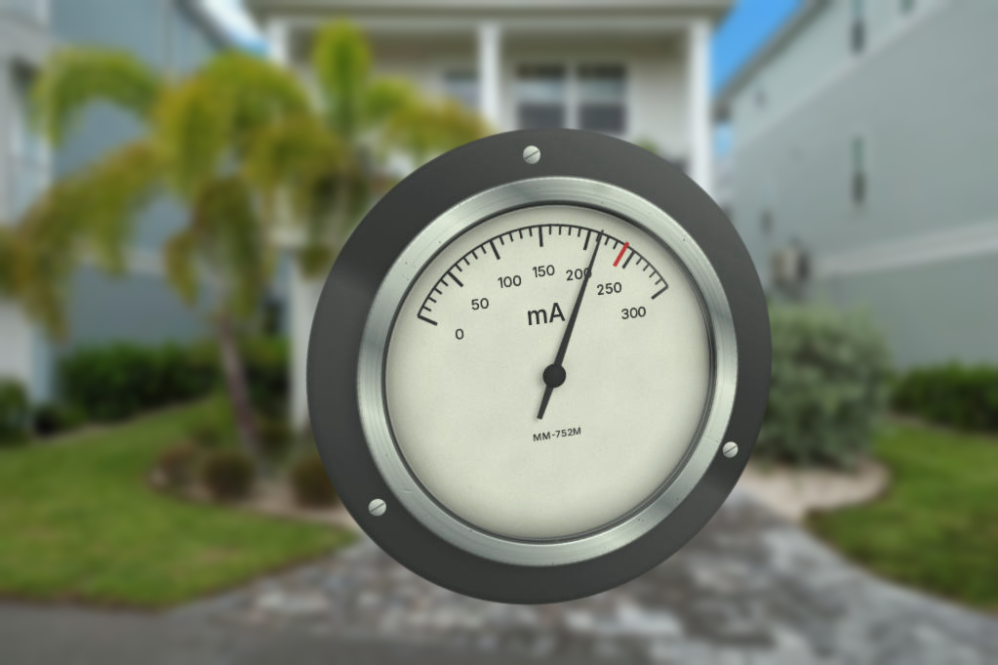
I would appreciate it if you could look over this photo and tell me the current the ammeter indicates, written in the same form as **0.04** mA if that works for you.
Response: **210** mA
